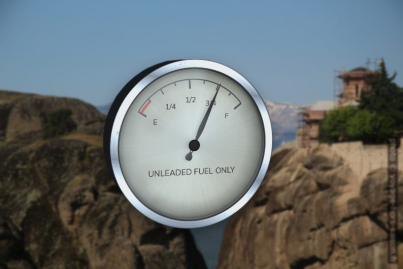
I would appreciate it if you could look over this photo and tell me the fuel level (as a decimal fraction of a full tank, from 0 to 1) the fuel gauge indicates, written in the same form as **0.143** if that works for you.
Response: **0.75**
